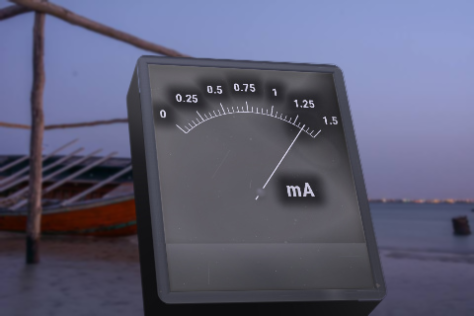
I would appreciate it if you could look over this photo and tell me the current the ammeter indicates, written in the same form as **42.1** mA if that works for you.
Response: **1.35** mA
